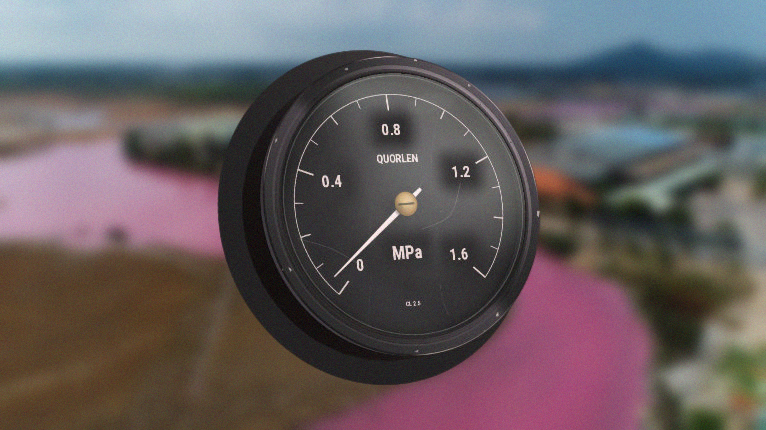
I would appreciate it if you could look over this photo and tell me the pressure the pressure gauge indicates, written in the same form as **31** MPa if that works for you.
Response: **0.05** MPa
